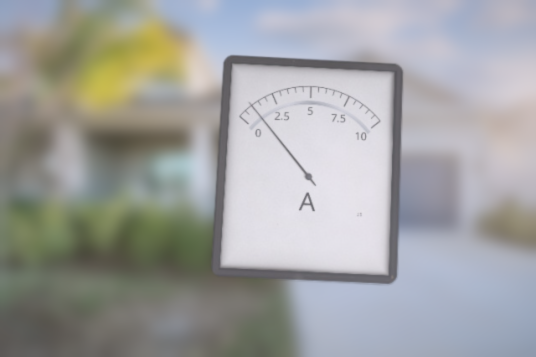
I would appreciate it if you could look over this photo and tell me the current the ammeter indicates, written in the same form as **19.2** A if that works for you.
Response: **1** A
